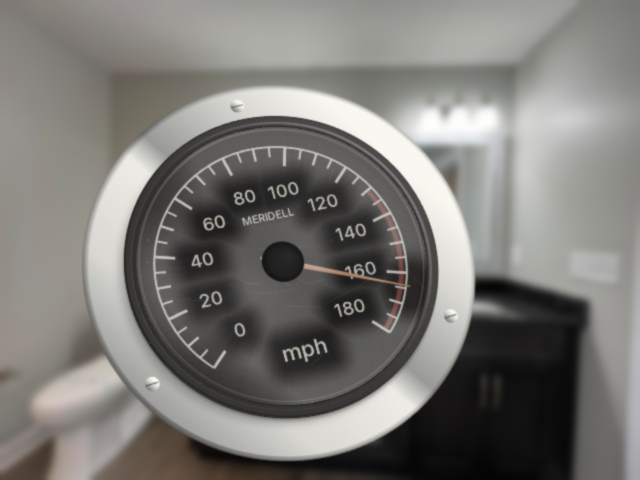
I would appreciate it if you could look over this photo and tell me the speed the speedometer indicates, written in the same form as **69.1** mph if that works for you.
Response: **165** mph
